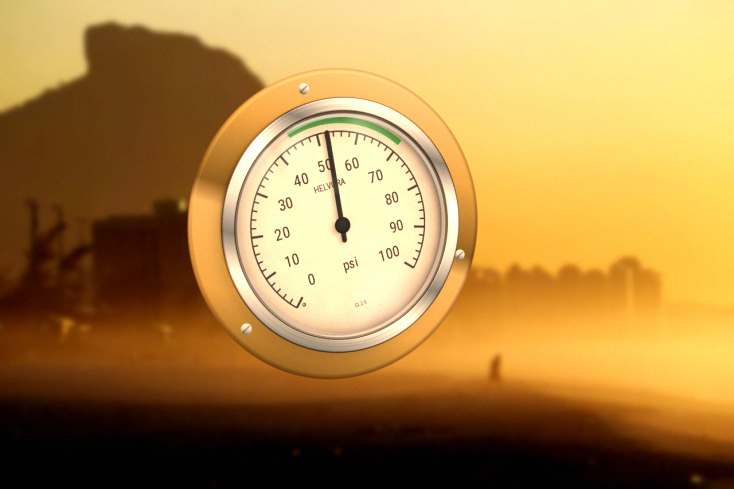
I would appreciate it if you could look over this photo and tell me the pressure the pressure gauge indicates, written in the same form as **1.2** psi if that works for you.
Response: **52** psi
